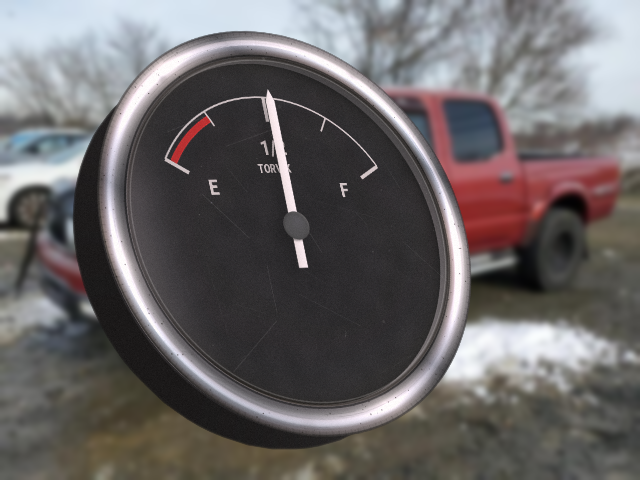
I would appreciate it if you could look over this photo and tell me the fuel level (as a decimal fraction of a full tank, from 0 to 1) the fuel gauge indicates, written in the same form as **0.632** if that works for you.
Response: **0.5**
